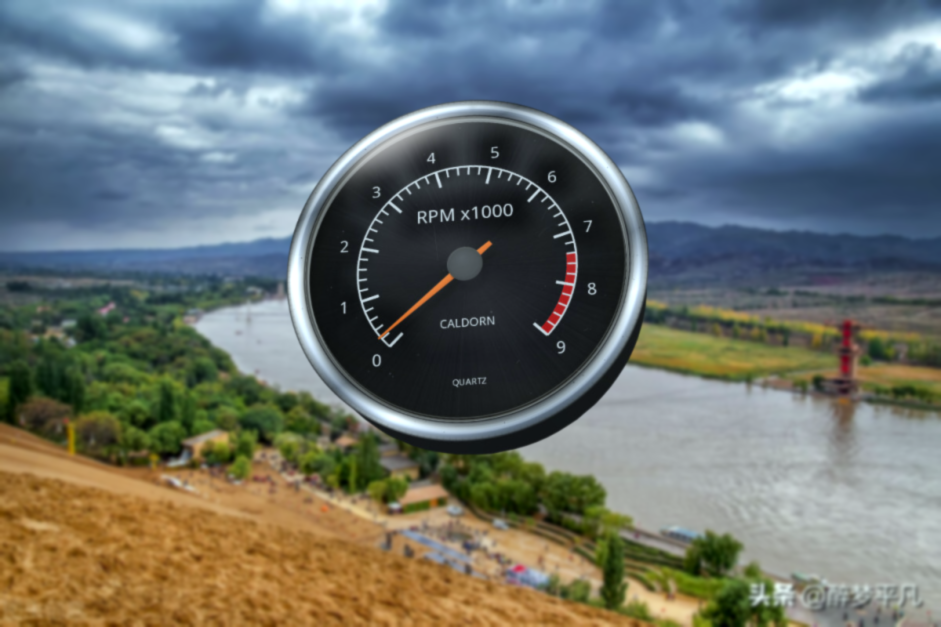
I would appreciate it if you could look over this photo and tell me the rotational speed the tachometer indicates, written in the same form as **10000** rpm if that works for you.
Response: **200** rpm
